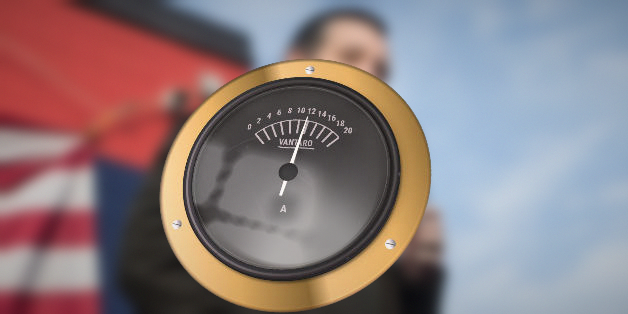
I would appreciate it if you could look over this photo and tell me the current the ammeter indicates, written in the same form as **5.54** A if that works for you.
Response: **12** A
